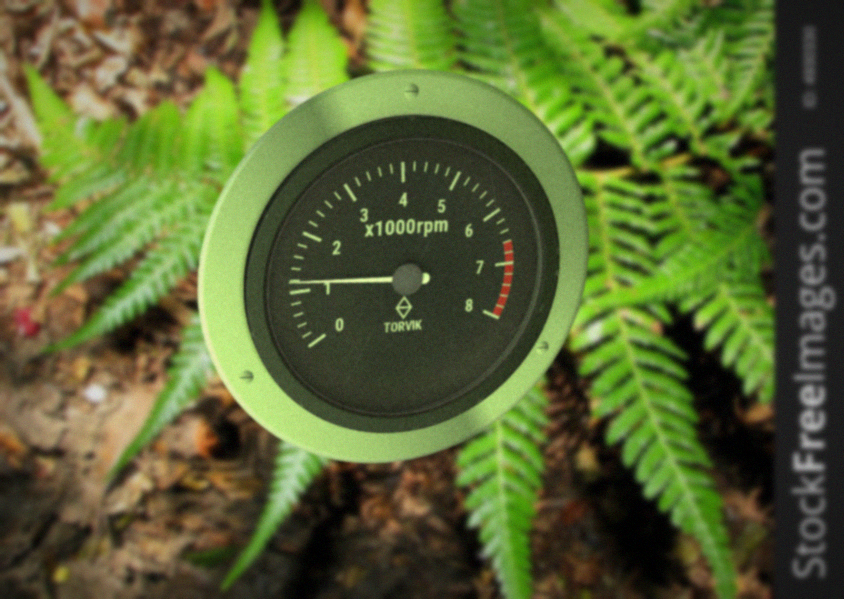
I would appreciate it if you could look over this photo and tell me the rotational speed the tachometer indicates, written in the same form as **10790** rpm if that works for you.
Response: **1200** rpm
